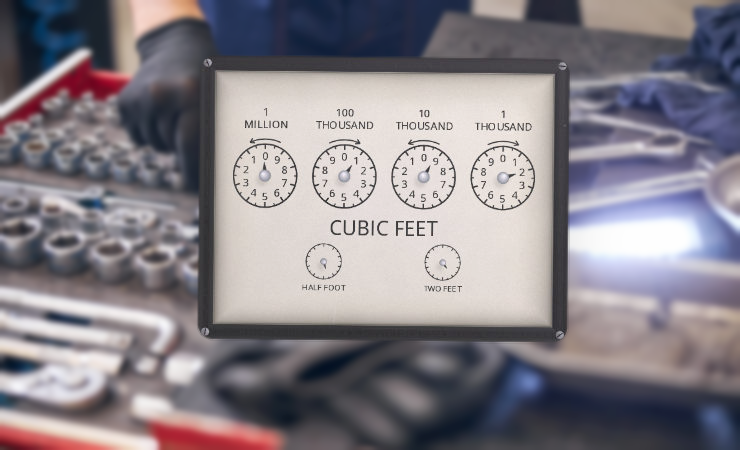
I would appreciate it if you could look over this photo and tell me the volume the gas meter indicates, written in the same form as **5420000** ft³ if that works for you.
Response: **9200** ft³
